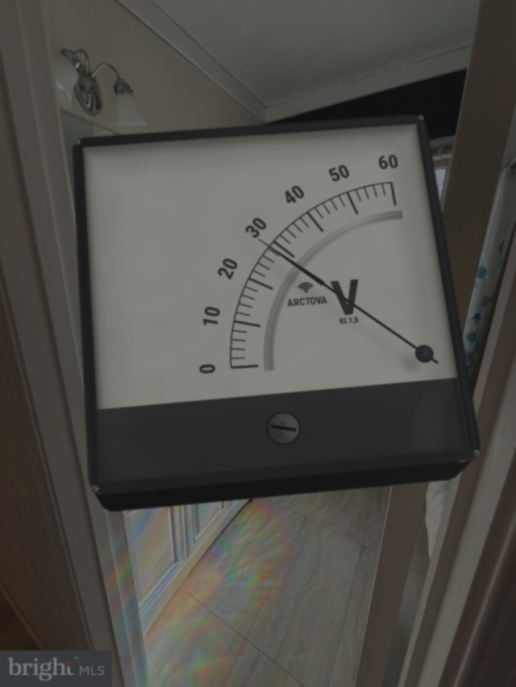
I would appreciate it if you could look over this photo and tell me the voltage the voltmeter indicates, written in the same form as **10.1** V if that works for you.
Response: **28** V
